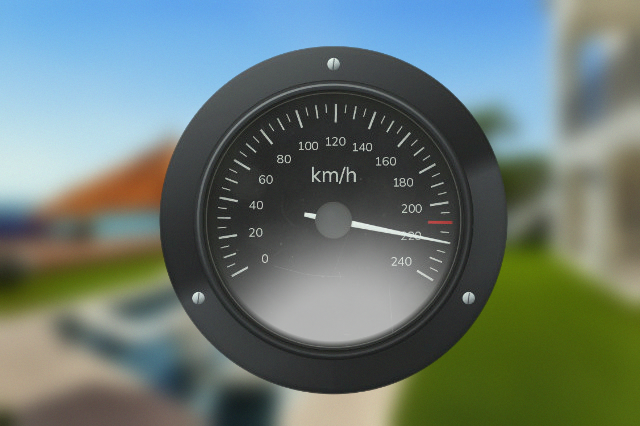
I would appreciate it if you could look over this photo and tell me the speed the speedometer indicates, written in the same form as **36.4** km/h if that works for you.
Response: **220** km/h
